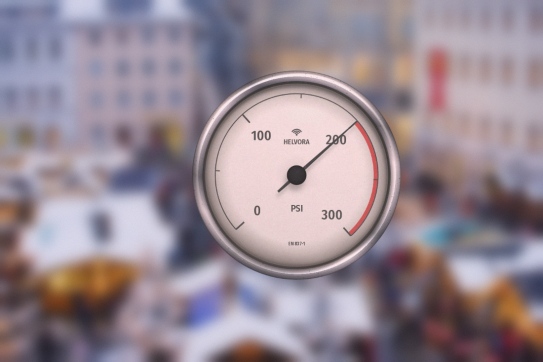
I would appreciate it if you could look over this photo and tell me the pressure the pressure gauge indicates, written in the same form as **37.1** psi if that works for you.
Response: **200** psi
